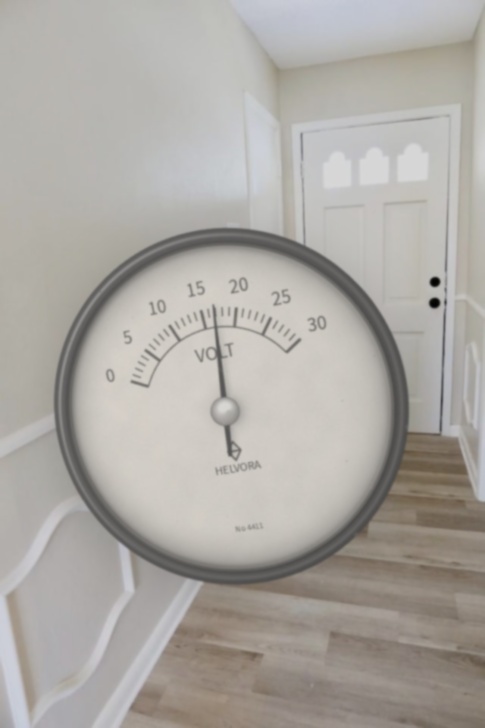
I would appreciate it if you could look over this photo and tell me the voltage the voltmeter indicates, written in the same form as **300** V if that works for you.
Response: **17** V
